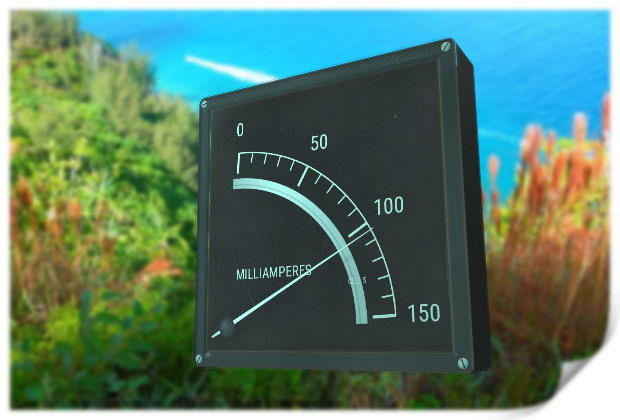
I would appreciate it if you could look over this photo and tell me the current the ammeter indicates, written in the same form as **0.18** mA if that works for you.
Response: **105** mA
